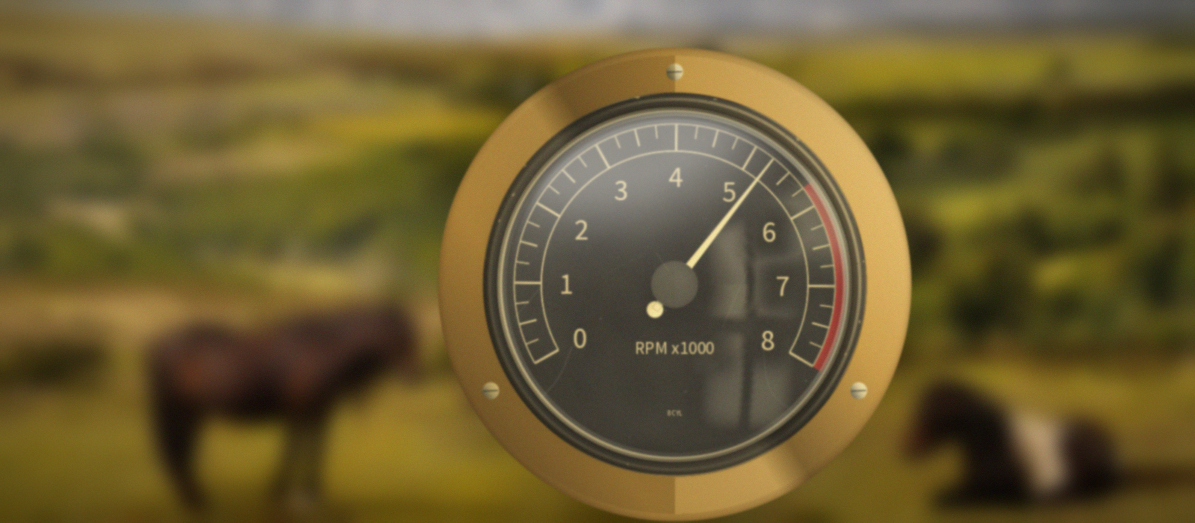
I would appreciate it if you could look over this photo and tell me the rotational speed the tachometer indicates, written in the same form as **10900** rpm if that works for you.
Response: **5250** rpm
